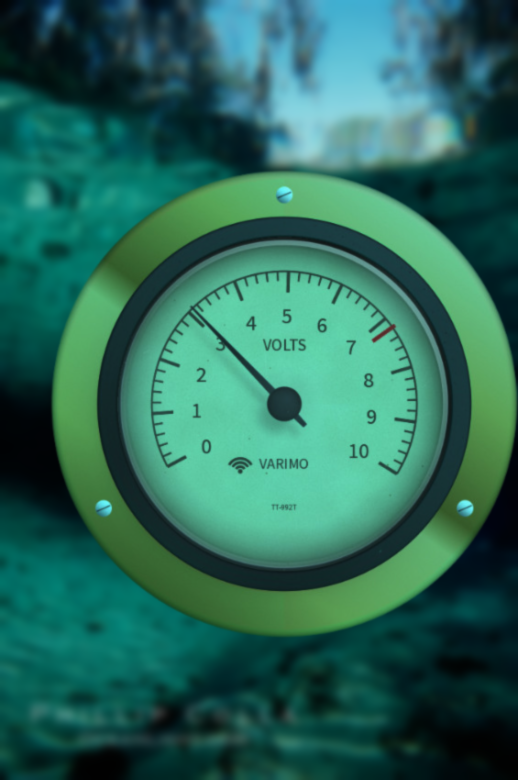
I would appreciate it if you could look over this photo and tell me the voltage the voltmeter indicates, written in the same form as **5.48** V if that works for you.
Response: **3.1** V
